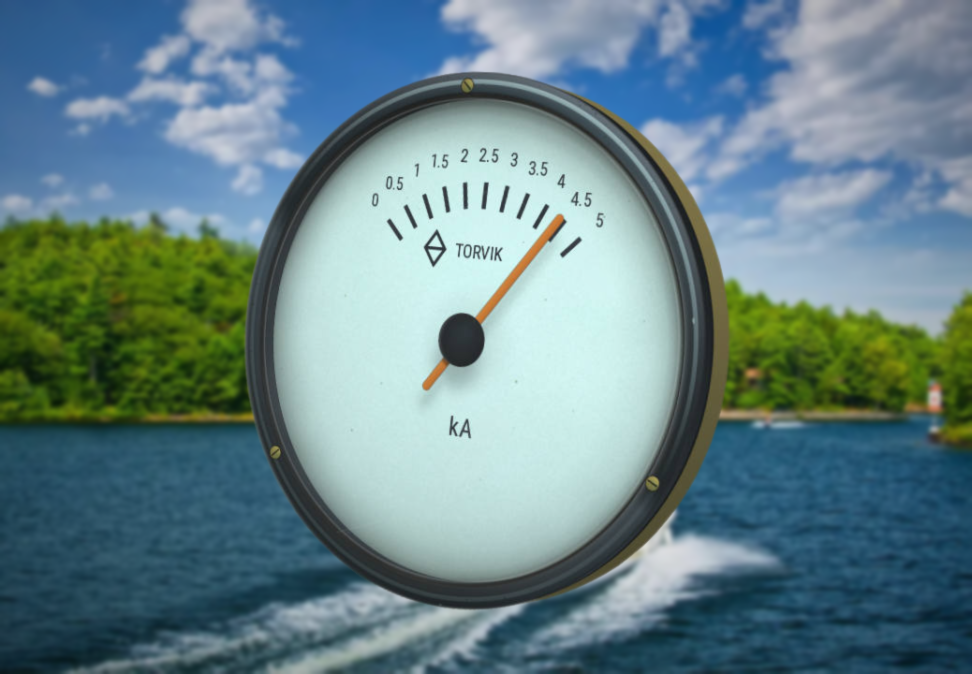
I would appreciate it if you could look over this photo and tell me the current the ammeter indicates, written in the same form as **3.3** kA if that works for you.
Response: **4.5** kA
